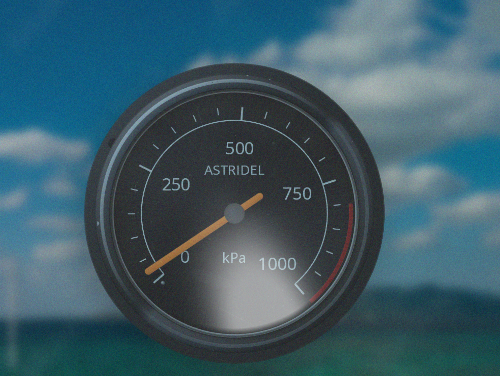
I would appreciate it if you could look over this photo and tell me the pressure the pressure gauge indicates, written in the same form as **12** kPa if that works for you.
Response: **25** kPa
